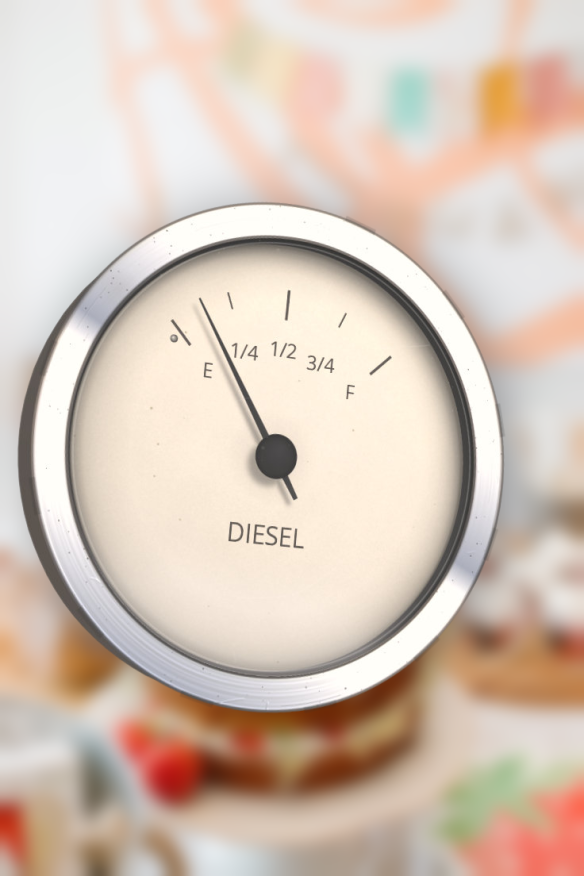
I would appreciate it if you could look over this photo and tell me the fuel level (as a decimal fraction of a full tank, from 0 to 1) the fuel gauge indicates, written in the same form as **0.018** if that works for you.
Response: **0.125**
